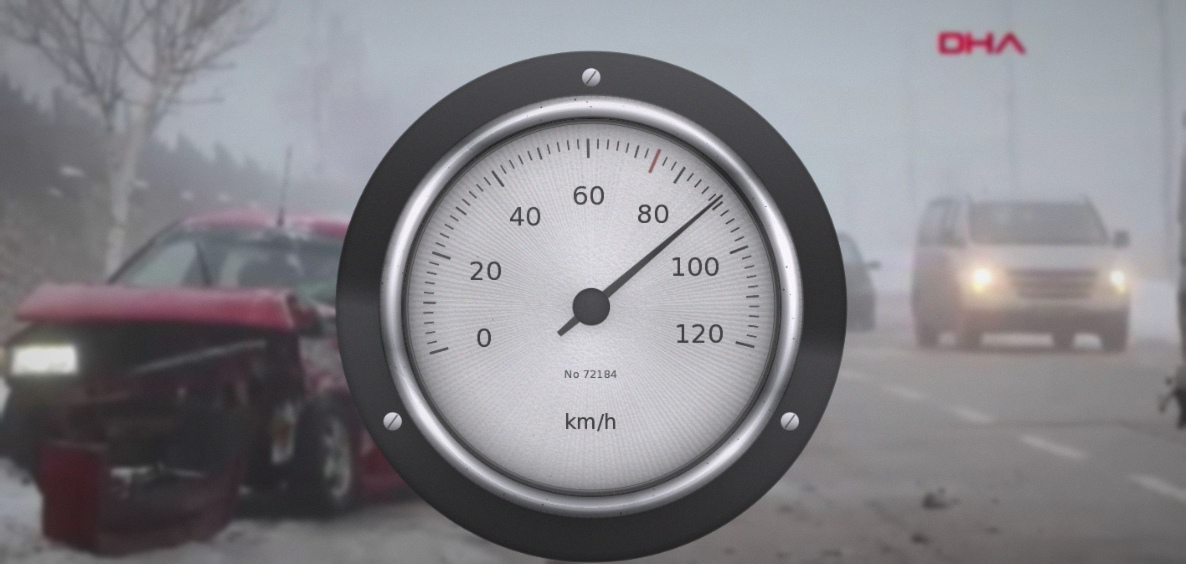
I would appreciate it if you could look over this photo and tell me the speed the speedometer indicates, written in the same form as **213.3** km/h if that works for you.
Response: **89** km/h
